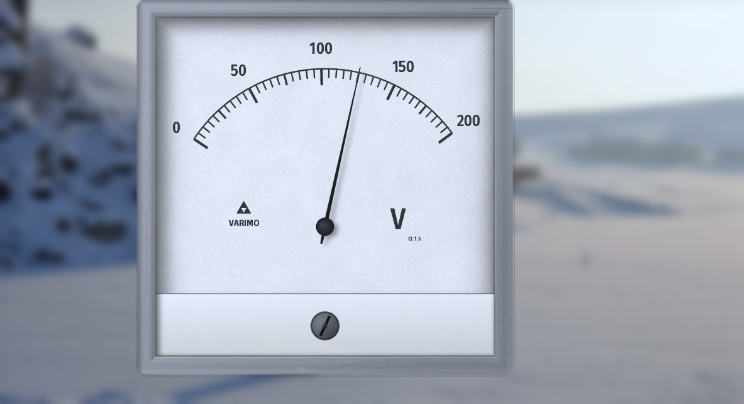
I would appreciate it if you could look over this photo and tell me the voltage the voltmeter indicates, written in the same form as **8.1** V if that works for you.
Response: **125** V
